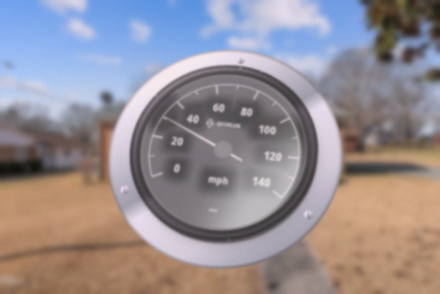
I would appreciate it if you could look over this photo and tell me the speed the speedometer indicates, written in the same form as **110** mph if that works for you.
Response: **30** mph
